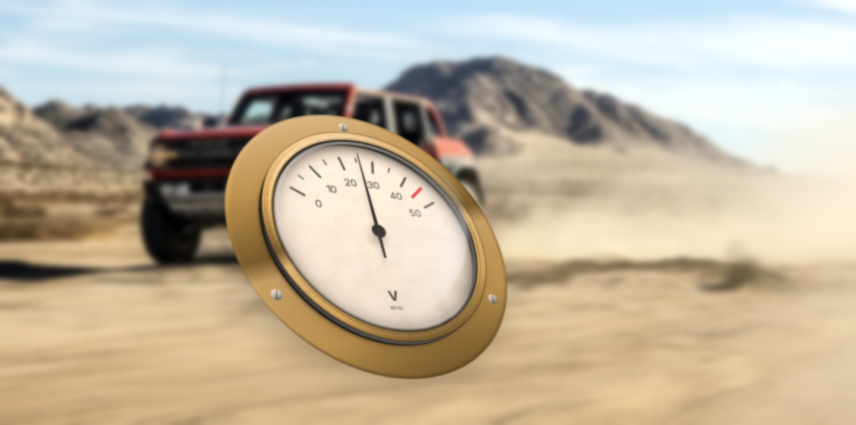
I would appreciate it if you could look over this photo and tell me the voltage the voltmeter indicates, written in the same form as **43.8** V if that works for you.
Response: **25** V
